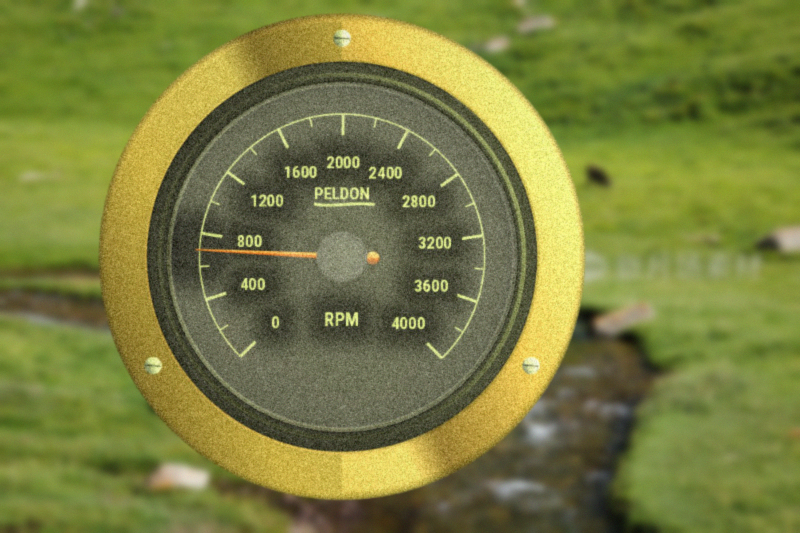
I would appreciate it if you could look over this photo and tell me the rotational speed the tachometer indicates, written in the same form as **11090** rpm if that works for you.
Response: **700** rpm
